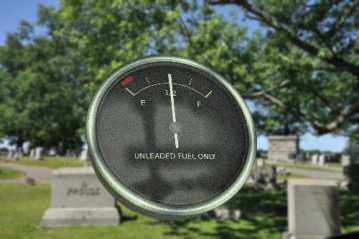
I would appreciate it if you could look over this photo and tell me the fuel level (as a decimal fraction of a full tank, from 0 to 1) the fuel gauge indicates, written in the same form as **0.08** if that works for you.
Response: **0.5**
